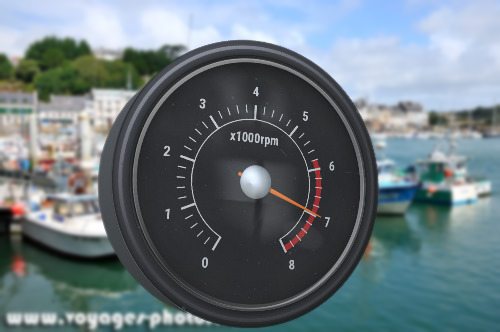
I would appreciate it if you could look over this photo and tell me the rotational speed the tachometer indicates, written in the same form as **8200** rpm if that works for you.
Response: **7000** rpm
